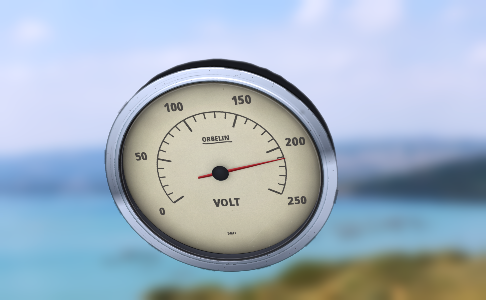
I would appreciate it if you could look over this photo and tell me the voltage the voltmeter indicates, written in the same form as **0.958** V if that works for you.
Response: **210** V
